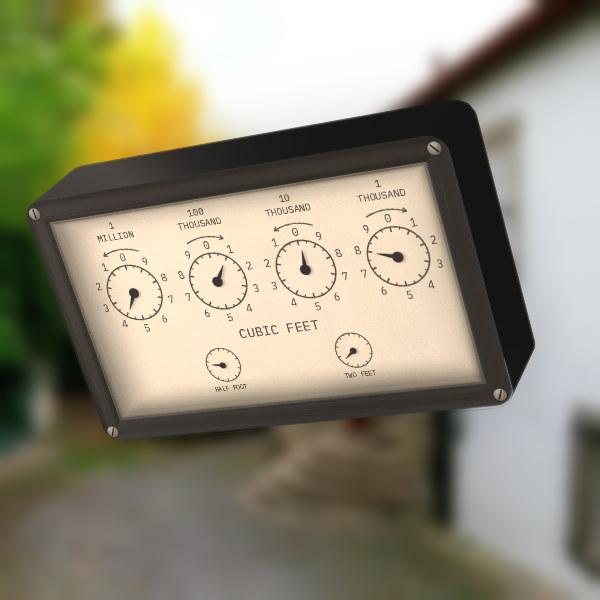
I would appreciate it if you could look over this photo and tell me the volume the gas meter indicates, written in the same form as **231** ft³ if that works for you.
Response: **409800** ft³
